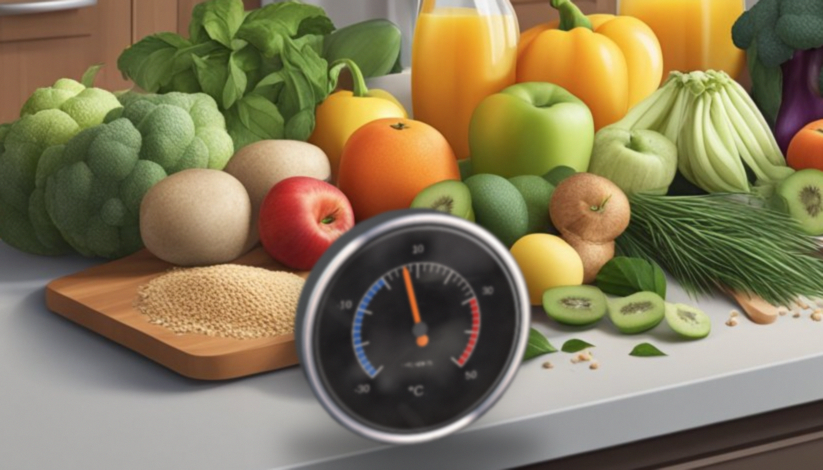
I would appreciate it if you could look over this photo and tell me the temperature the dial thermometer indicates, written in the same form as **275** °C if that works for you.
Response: **6** °C
